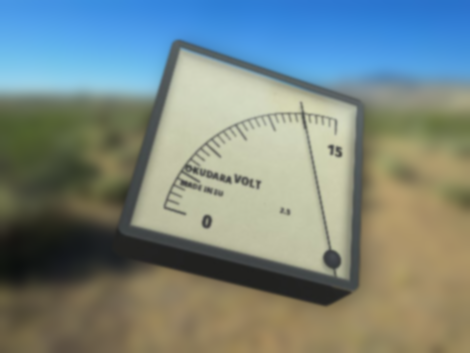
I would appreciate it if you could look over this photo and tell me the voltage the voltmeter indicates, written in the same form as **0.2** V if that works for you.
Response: **12.5** V
